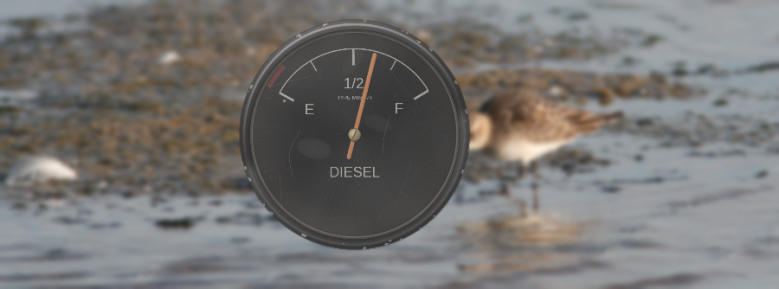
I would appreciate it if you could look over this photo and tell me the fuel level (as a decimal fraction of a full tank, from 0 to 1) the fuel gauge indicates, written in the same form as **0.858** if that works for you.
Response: **0.625**
